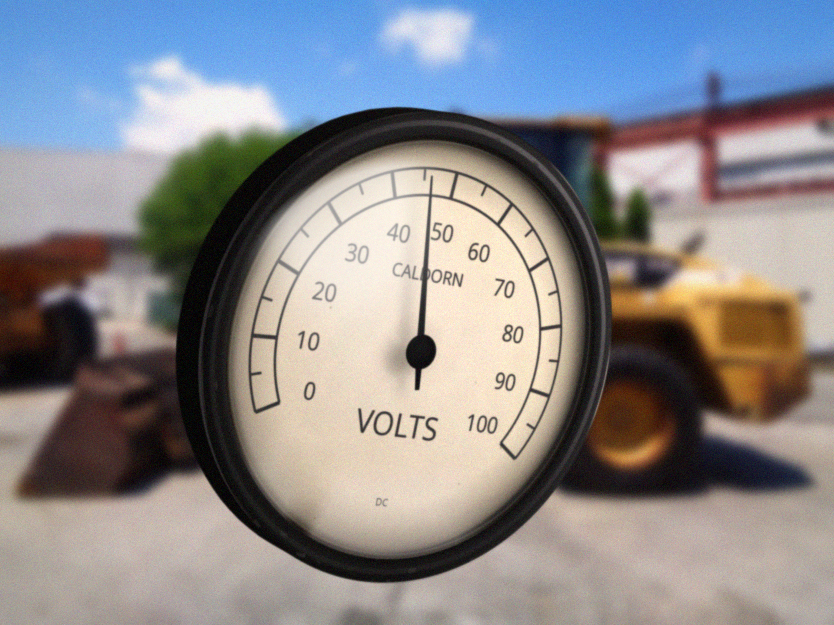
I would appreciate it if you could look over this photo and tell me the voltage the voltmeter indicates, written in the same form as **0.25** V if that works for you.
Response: **45** V
